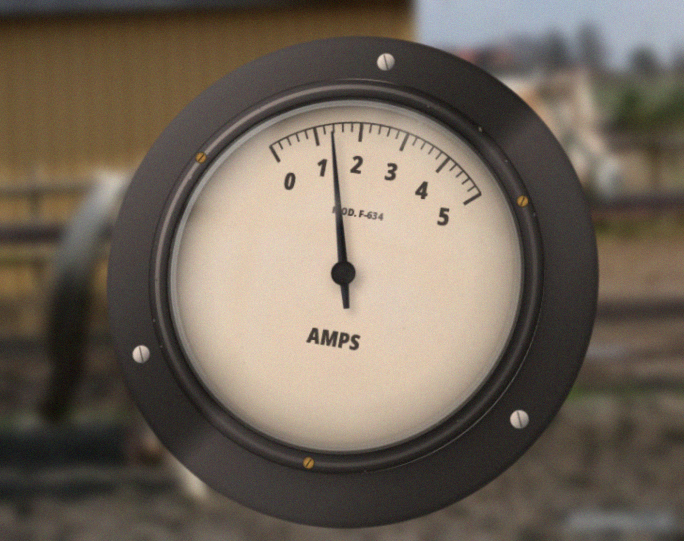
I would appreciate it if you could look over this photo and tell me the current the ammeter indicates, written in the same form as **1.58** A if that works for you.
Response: **1.4** A
